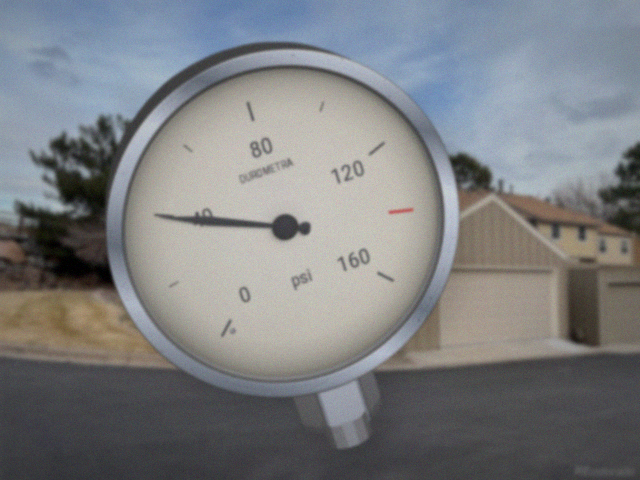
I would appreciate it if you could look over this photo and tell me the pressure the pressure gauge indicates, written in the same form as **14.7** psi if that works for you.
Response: **40** psi
